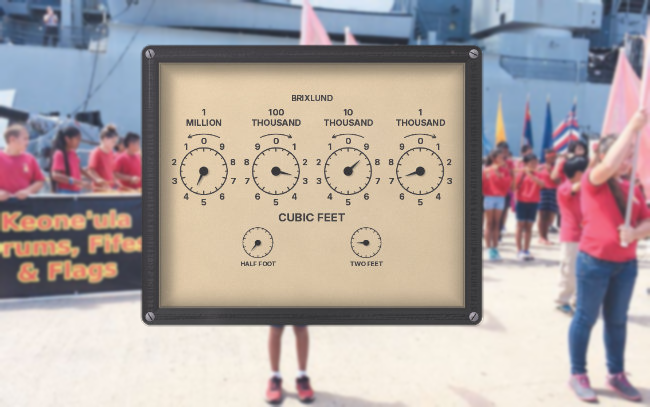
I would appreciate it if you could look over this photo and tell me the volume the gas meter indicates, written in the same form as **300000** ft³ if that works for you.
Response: **428700** ft³
